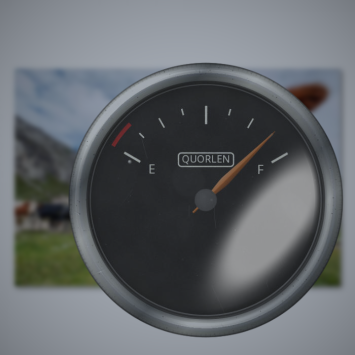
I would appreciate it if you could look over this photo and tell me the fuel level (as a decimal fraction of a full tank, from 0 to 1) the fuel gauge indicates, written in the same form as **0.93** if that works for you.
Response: **0.875**
